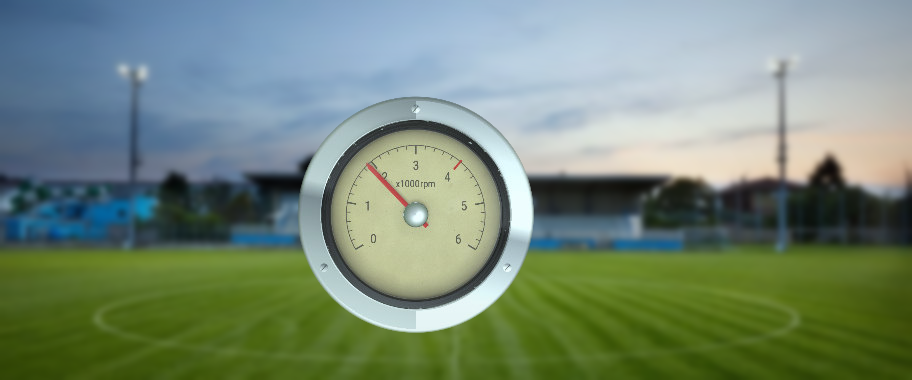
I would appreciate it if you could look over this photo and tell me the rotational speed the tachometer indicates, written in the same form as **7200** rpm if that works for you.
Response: **1900** rpm
